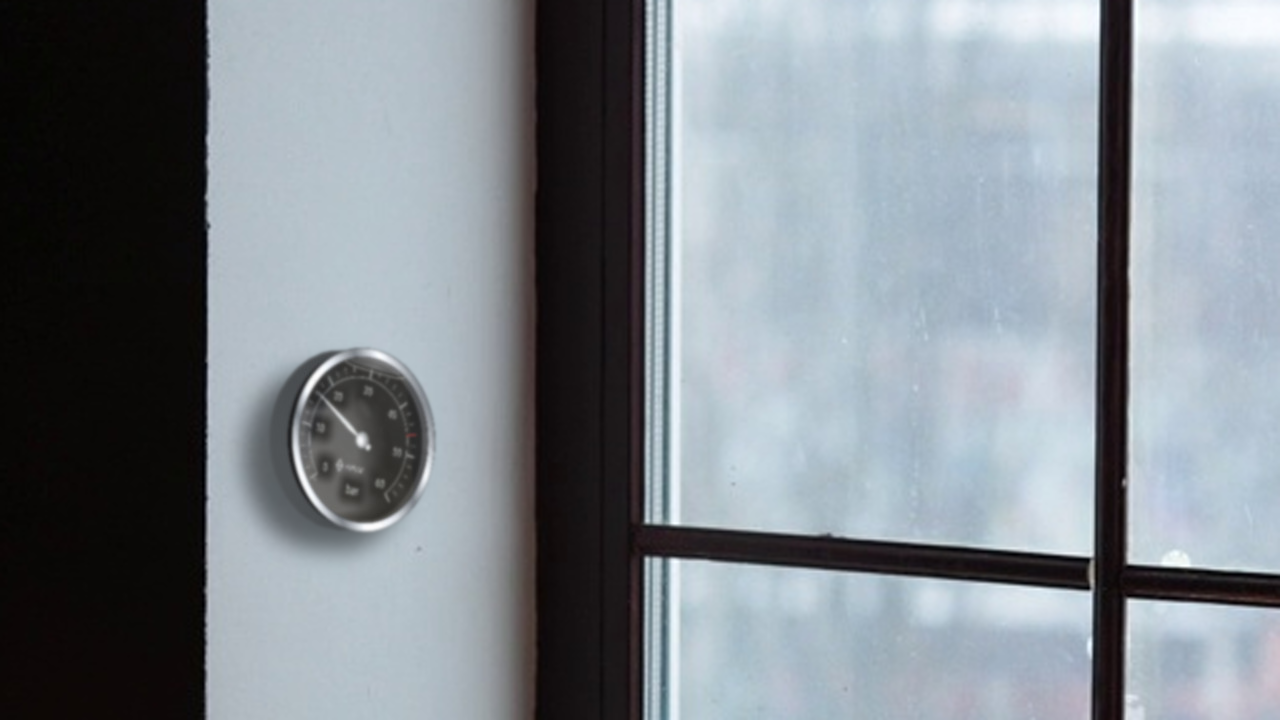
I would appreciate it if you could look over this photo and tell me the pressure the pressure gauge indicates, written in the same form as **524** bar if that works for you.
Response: **16** bar
